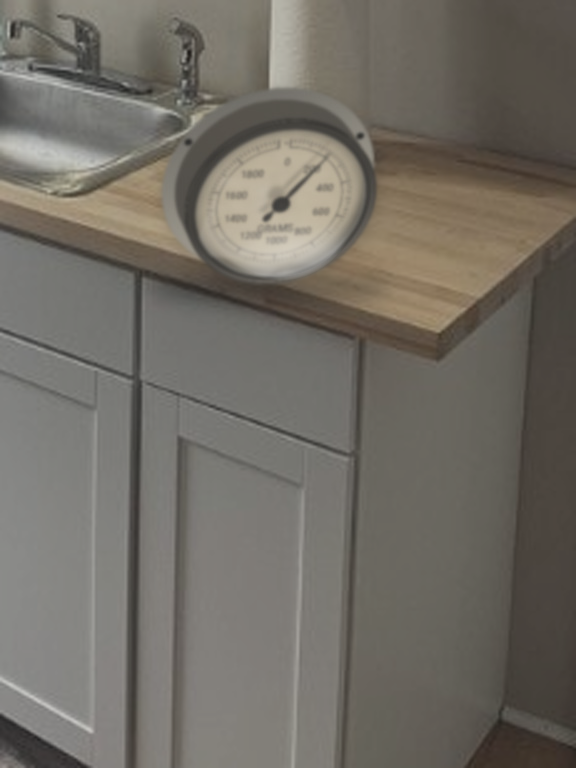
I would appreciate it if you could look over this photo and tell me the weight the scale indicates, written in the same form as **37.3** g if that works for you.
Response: **200** g
